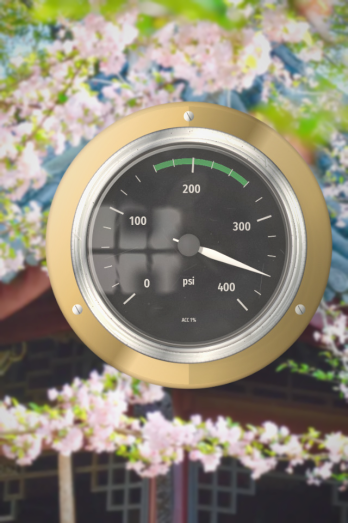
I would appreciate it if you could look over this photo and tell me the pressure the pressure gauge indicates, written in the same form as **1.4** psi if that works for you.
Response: **360** psi
